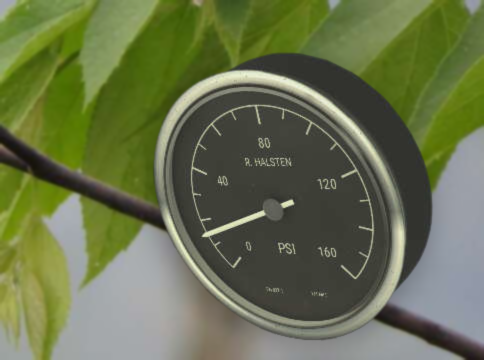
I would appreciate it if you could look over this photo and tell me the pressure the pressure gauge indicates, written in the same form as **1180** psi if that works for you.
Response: **15** psi
